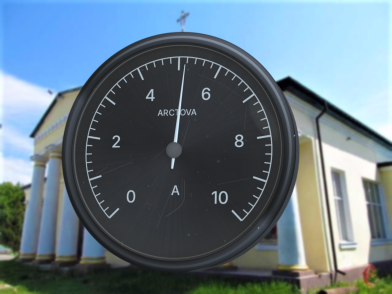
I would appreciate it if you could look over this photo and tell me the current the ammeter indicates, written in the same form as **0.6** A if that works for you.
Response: **5.2** A
